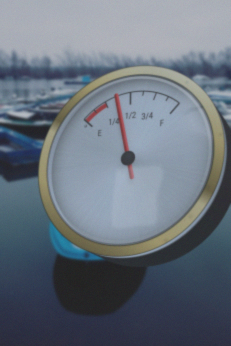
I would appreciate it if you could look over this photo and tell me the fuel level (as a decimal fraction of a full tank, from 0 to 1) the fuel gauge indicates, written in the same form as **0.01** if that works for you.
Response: **0.375**
